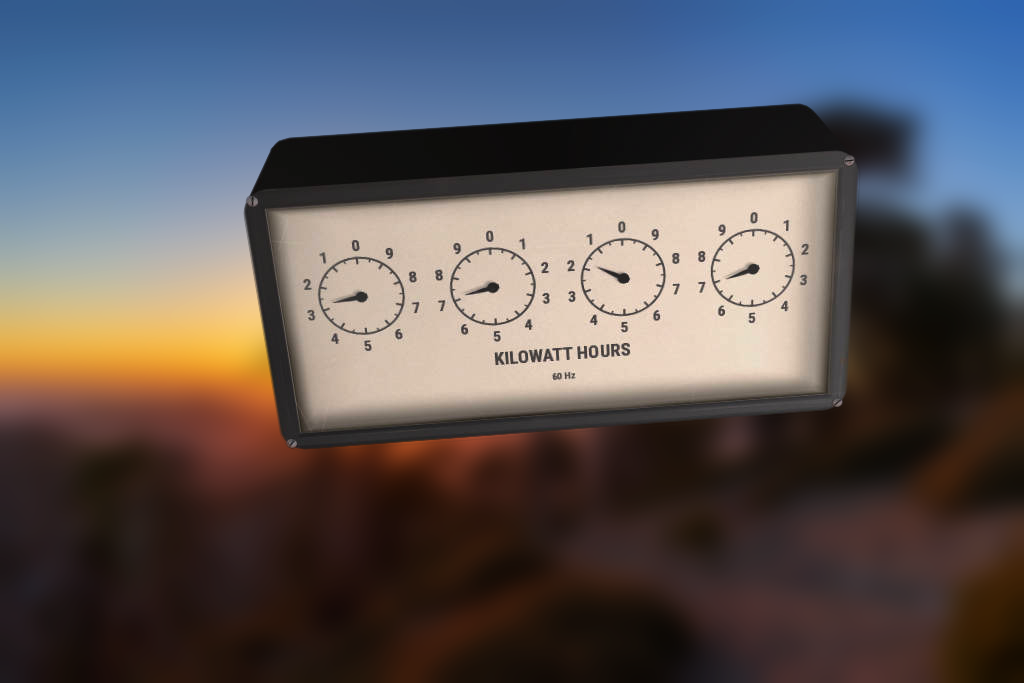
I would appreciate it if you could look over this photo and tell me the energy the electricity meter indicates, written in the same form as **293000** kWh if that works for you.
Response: **2717** kWh
